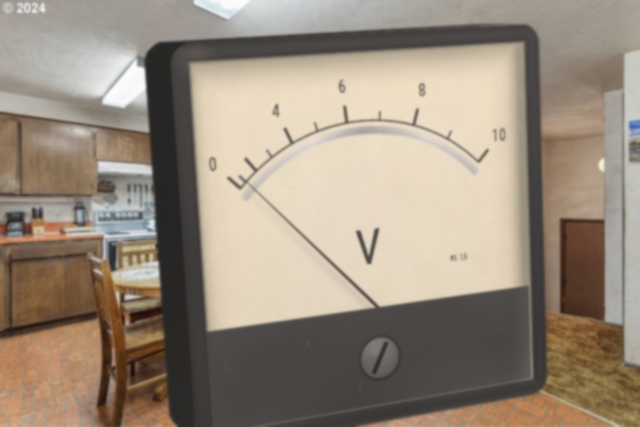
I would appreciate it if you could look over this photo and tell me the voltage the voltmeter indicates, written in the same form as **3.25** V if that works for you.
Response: **1** V
